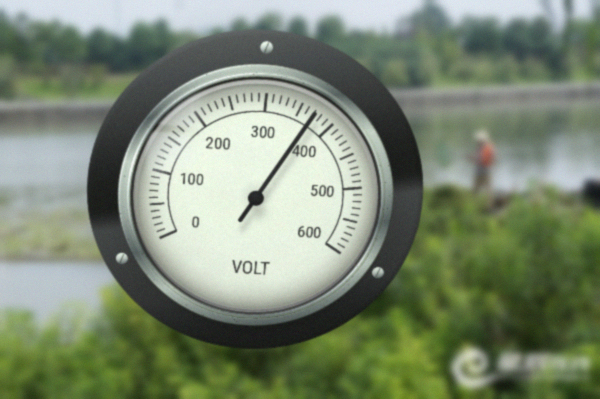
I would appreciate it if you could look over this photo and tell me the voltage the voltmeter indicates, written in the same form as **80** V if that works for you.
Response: **370** V
